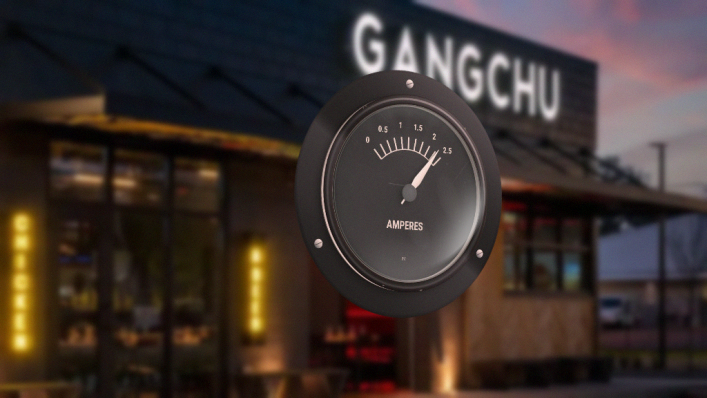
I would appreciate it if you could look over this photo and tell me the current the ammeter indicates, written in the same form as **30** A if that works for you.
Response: **2.25** A
